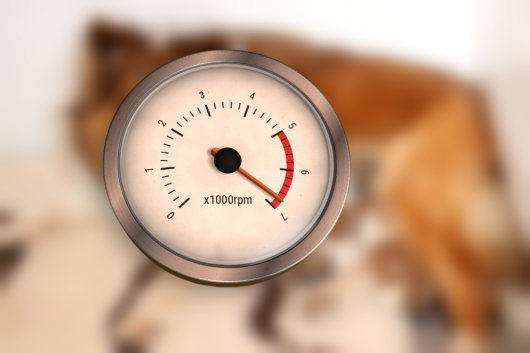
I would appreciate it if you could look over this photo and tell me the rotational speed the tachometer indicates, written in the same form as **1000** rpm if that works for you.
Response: **6800** rpm
